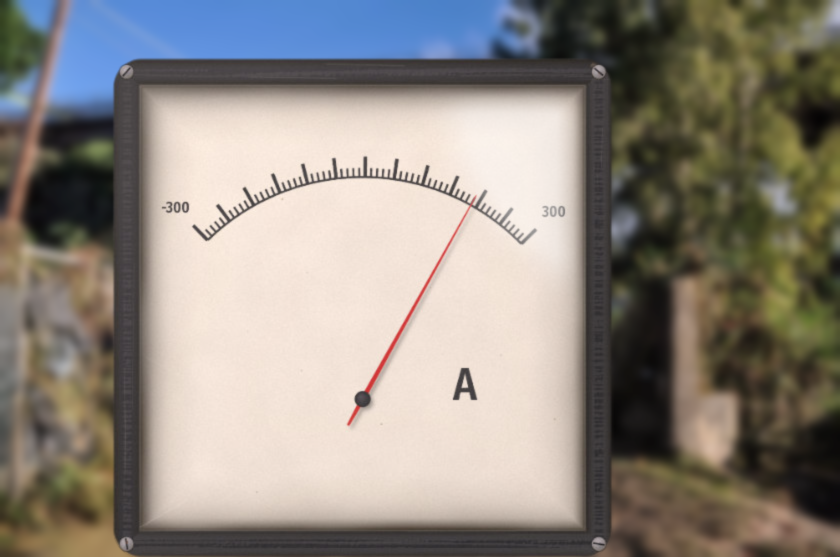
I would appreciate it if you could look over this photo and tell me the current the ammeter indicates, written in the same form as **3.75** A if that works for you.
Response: **190** A
